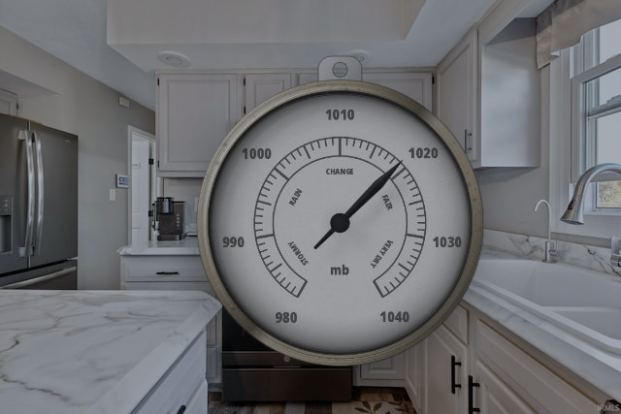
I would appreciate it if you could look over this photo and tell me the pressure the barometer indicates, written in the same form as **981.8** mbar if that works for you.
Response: **1019** mbar
